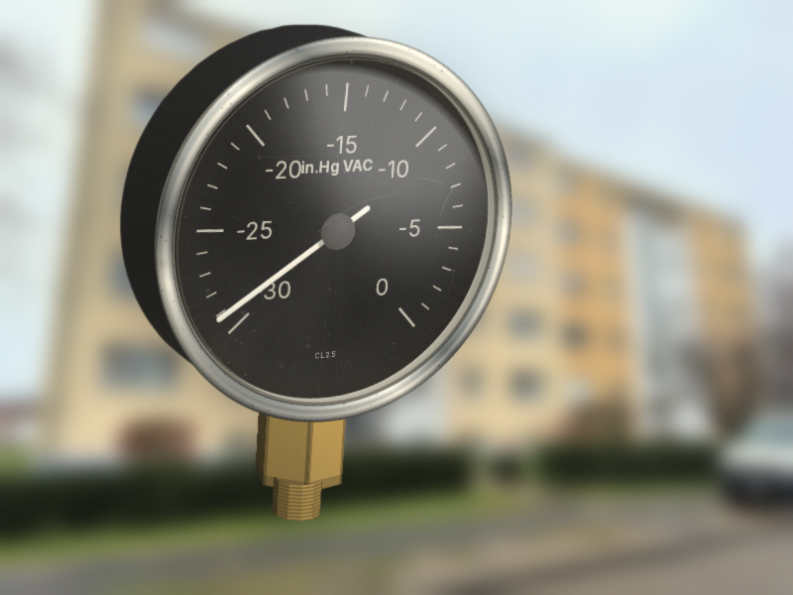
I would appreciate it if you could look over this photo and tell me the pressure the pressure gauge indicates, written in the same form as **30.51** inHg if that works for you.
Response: **-29** inHg
